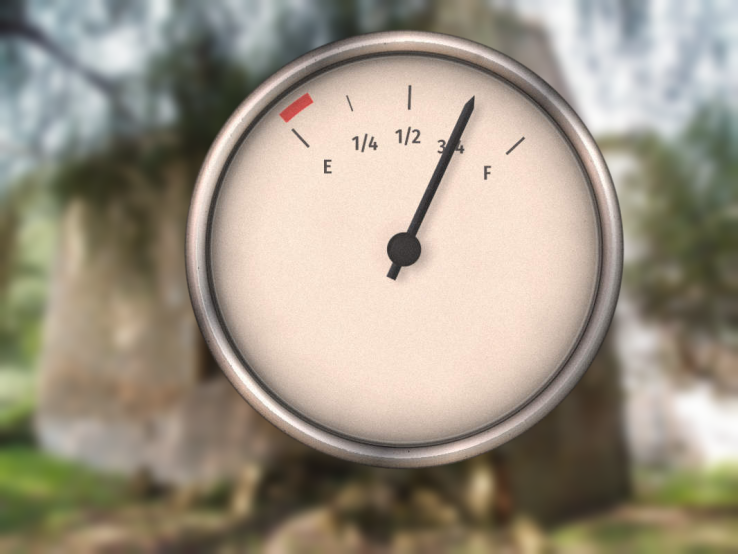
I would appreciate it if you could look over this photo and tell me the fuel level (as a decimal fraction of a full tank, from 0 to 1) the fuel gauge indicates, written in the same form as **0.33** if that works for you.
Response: **0.75**
